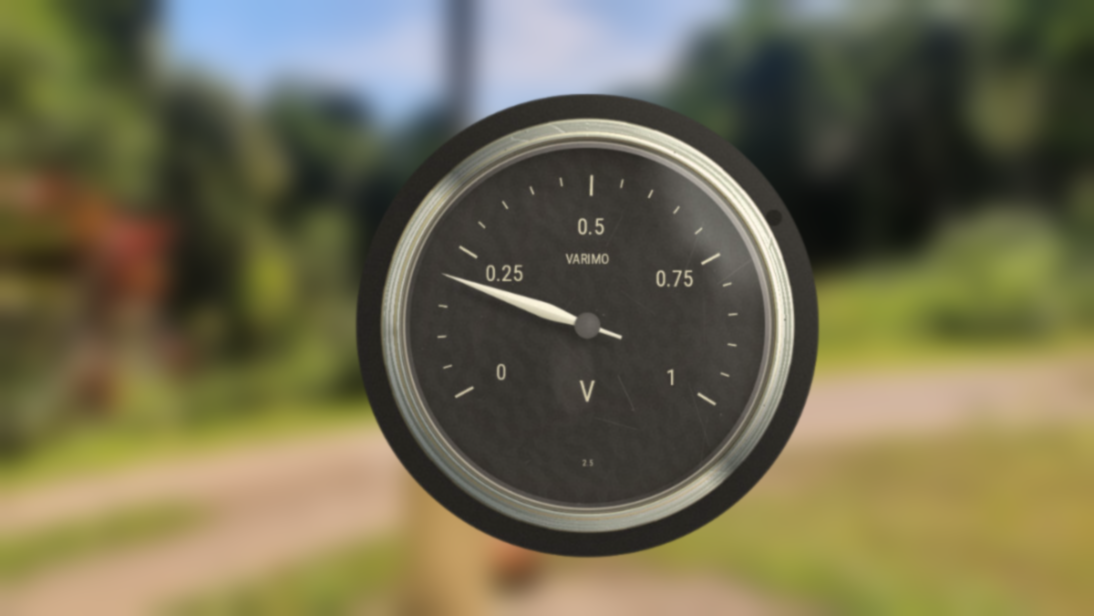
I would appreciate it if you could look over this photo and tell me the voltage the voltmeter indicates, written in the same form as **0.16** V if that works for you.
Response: **0.2** V
